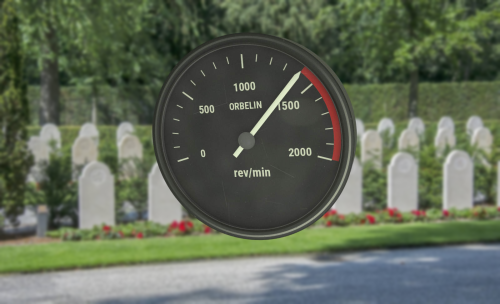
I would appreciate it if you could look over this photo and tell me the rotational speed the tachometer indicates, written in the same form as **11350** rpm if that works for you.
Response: **1400** rpm
